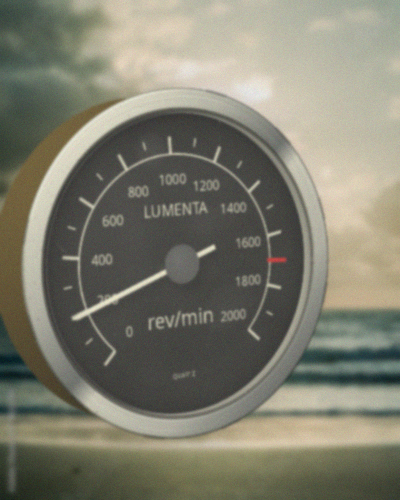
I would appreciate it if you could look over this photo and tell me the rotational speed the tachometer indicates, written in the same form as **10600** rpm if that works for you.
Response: **200** rpm
